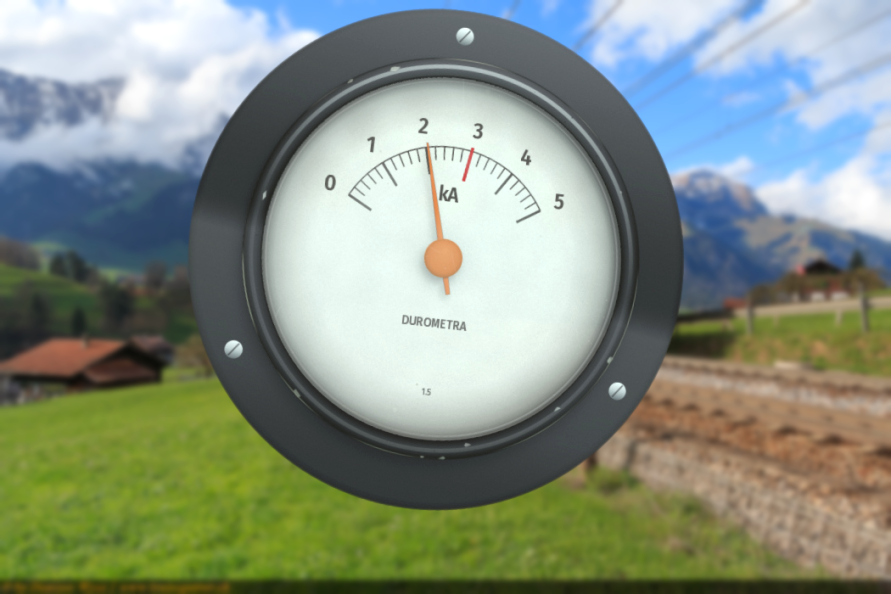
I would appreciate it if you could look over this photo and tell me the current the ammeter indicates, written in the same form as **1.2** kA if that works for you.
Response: **2** kA
